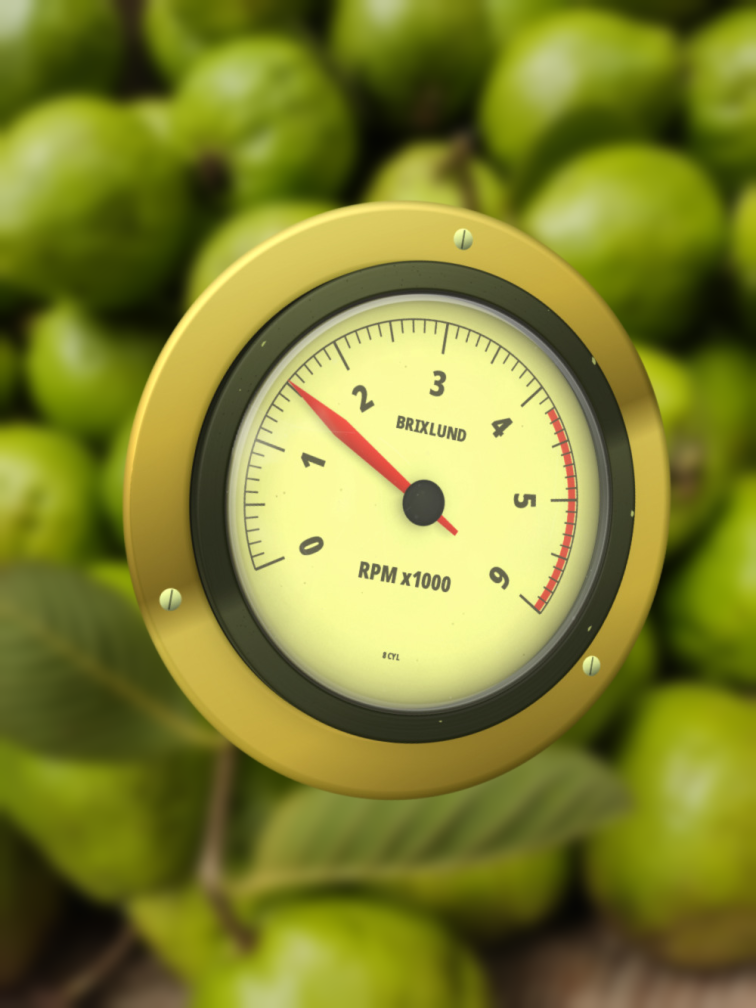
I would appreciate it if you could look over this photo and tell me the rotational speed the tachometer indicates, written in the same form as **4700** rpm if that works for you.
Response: **1500** rpm
